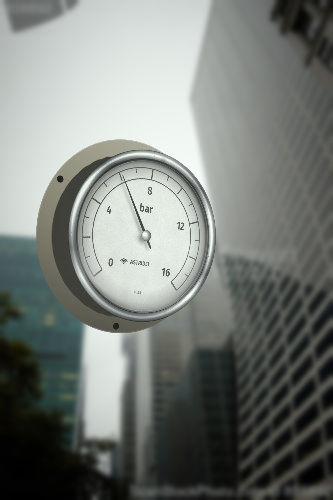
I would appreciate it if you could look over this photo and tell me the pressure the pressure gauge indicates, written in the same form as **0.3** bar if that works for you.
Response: **6** bar
